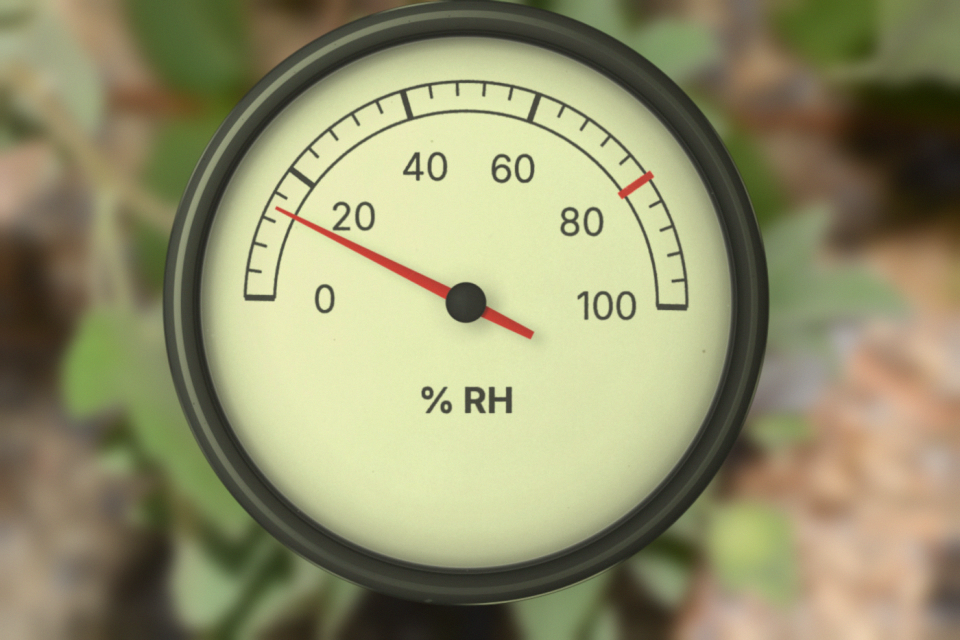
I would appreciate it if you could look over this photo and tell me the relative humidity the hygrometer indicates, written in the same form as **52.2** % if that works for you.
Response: **14** %
